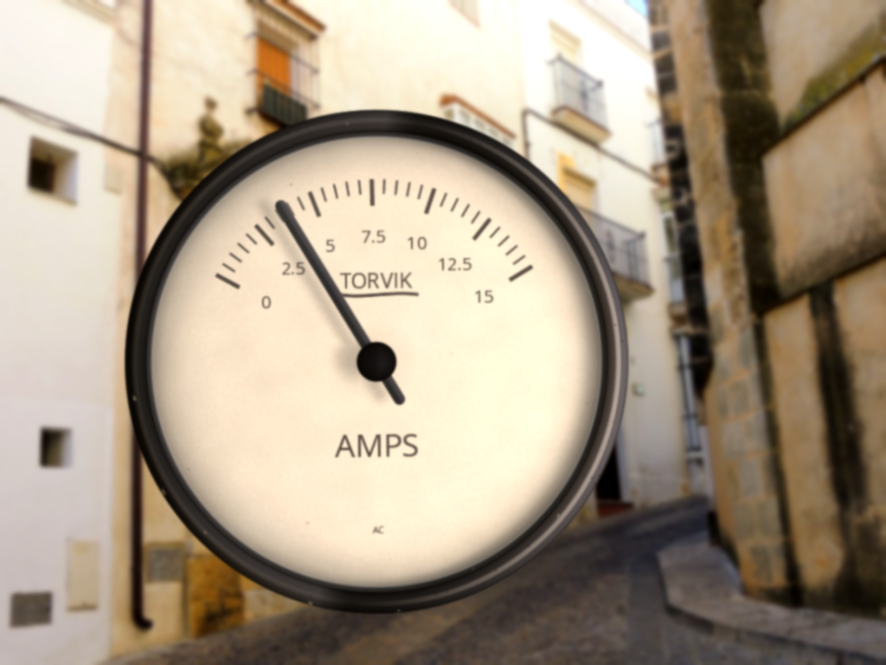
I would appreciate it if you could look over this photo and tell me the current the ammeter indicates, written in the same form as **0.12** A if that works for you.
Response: **3.75** A
